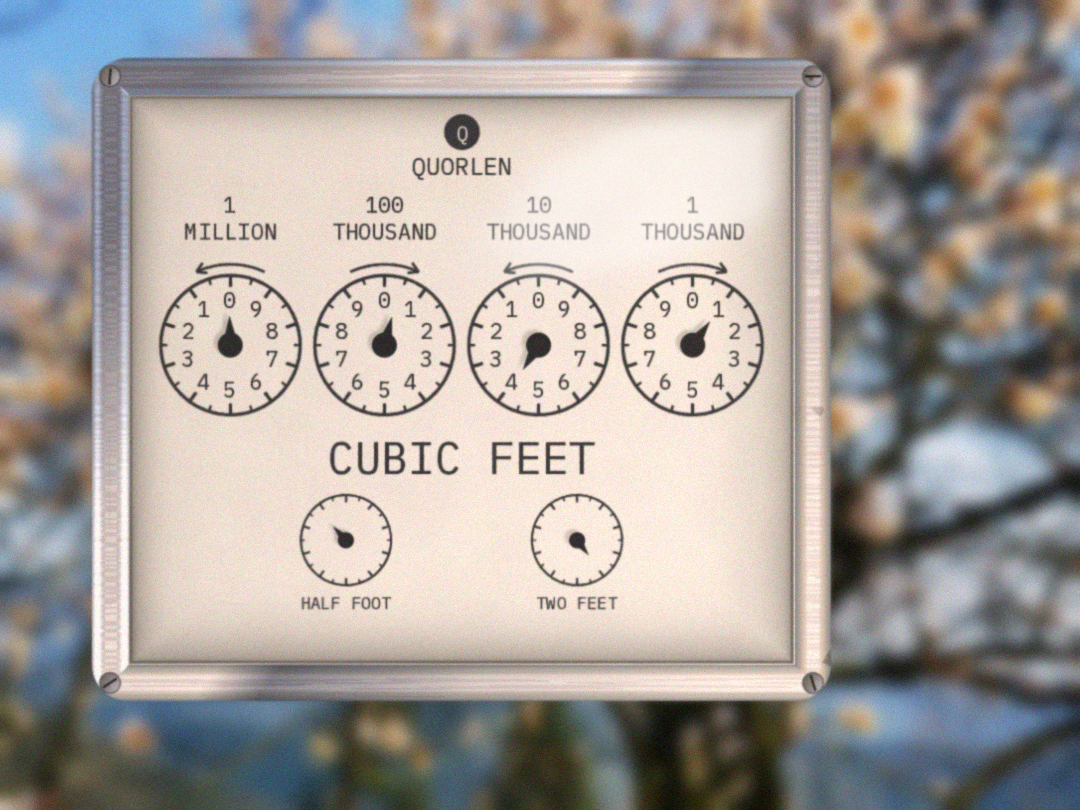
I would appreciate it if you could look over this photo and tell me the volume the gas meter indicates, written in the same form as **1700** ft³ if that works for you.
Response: **4100** ft³
